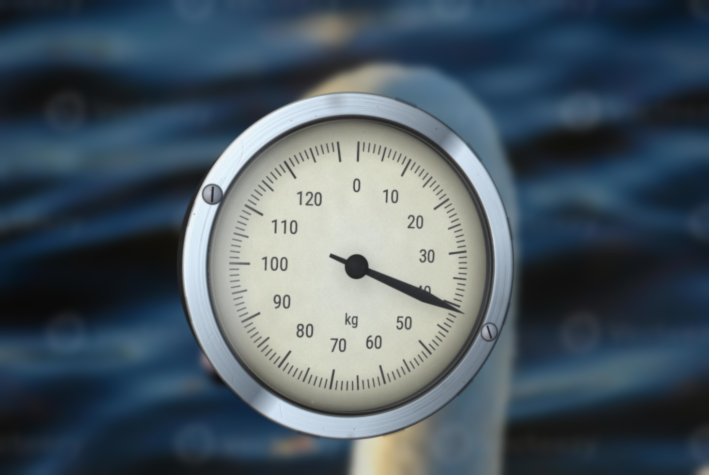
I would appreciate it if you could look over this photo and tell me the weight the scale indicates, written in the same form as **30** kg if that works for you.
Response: **41** kg
